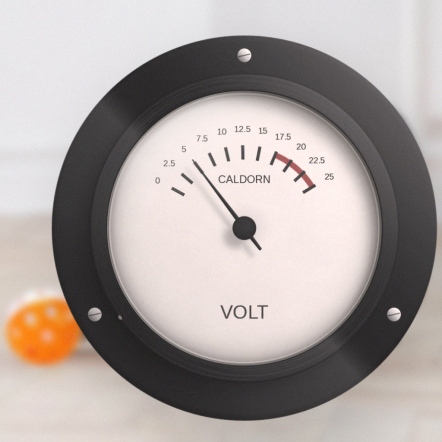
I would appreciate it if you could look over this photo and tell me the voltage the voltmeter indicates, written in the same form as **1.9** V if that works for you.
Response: **5** V
